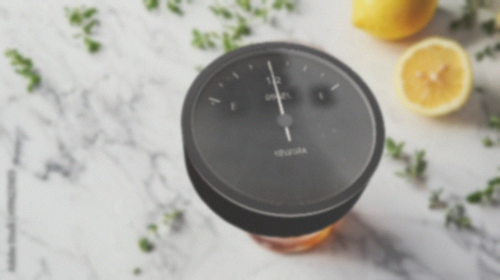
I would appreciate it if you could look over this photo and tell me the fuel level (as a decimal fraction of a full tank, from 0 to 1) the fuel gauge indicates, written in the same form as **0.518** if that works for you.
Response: **0.5**
